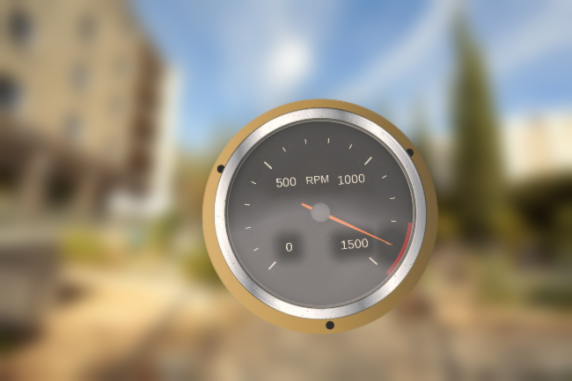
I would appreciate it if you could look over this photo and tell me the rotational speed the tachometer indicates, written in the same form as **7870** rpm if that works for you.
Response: **1400** rpm
